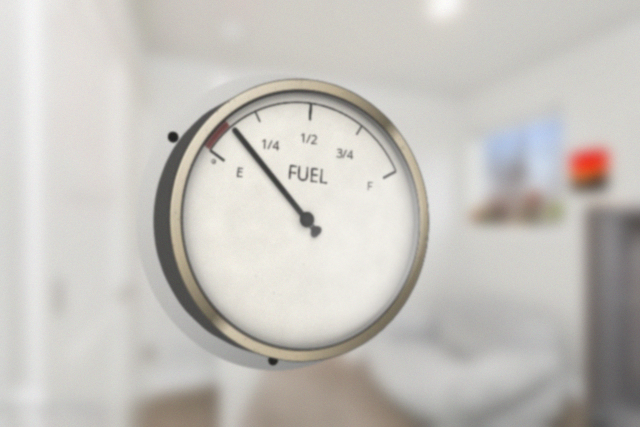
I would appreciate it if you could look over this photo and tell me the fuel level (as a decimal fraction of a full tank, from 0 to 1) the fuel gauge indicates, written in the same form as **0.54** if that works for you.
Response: **0.125**
